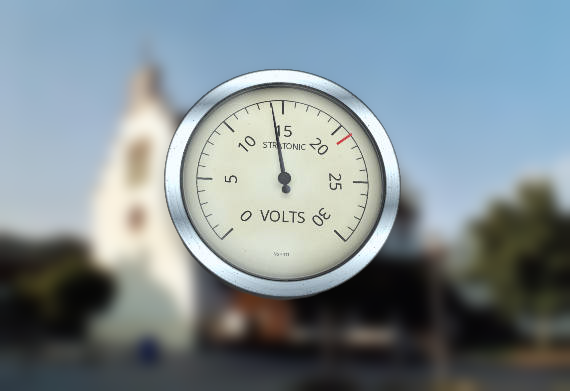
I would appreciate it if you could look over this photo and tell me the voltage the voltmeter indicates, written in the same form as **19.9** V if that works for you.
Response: **14** V
